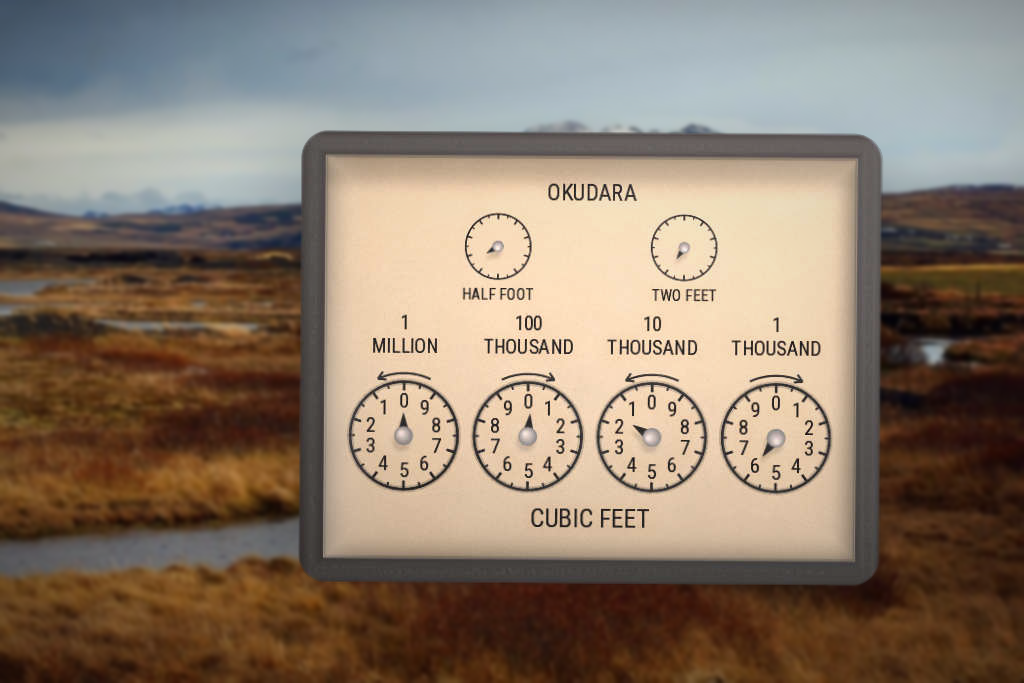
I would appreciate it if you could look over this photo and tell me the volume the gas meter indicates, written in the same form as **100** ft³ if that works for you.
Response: **1600** ft³
